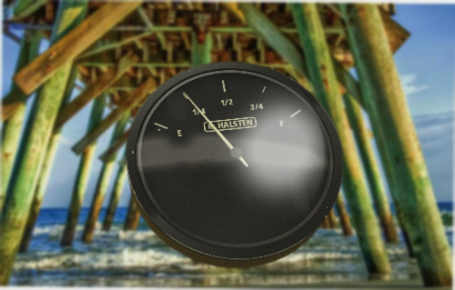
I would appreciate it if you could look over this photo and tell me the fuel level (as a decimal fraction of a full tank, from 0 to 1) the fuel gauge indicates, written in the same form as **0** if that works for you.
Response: **0.25**
